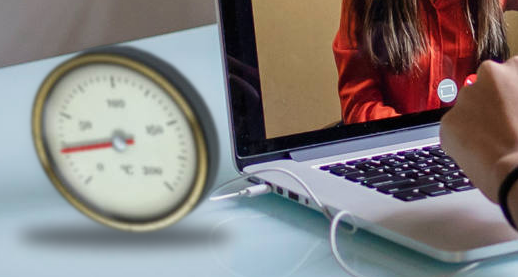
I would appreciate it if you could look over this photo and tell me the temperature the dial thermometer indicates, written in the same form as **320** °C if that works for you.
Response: **25** °C
